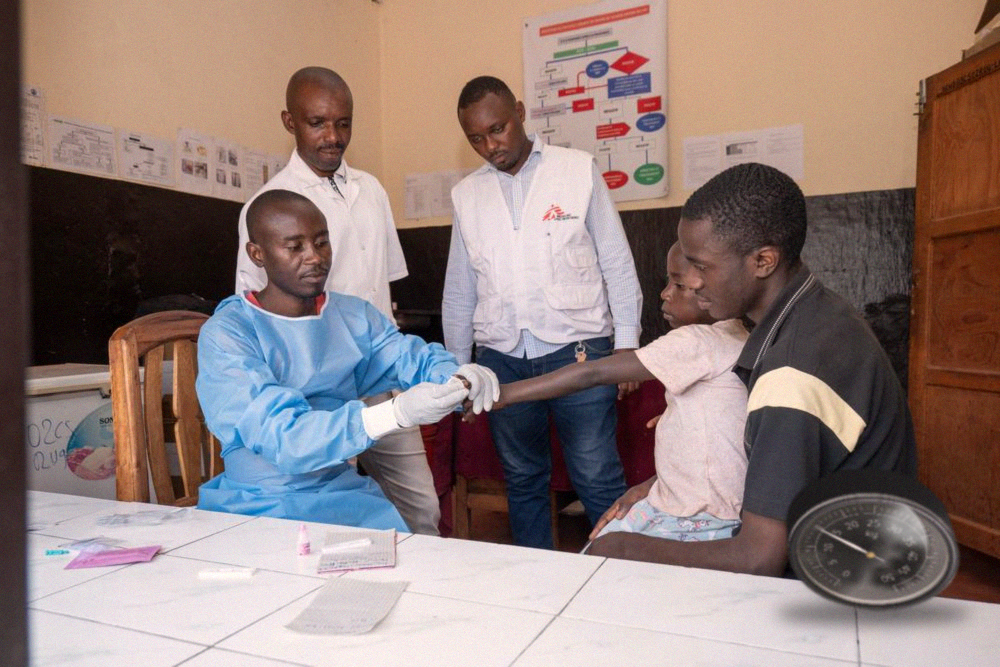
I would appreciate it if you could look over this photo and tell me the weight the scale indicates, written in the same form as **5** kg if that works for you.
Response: **15** kg
